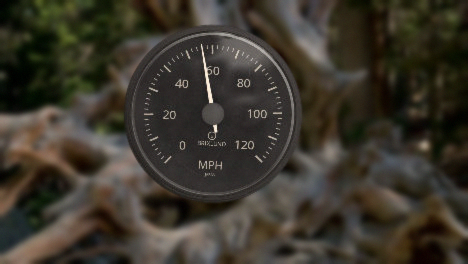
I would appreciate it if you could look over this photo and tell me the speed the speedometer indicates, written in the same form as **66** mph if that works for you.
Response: **56** mph
